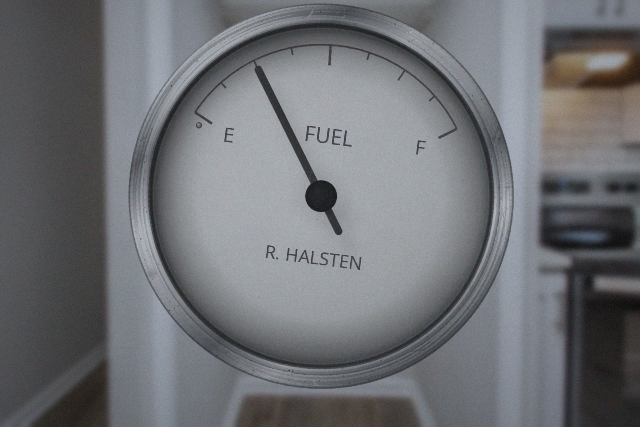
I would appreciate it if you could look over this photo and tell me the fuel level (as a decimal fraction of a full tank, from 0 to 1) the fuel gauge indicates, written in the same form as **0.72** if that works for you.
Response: **0.25**
